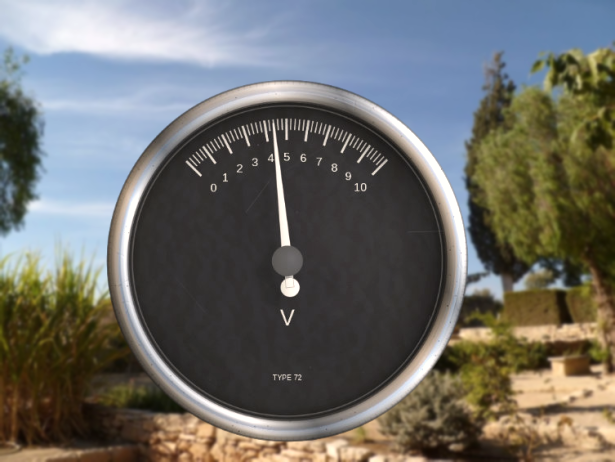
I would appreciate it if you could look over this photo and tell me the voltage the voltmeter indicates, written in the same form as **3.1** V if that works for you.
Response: **4.4** V
